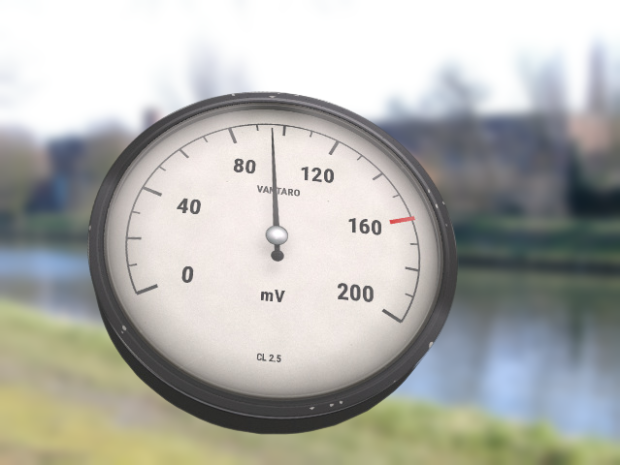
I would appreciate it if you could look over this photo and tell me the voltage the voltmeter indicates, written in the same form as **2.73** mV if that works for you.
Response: **95** mV
